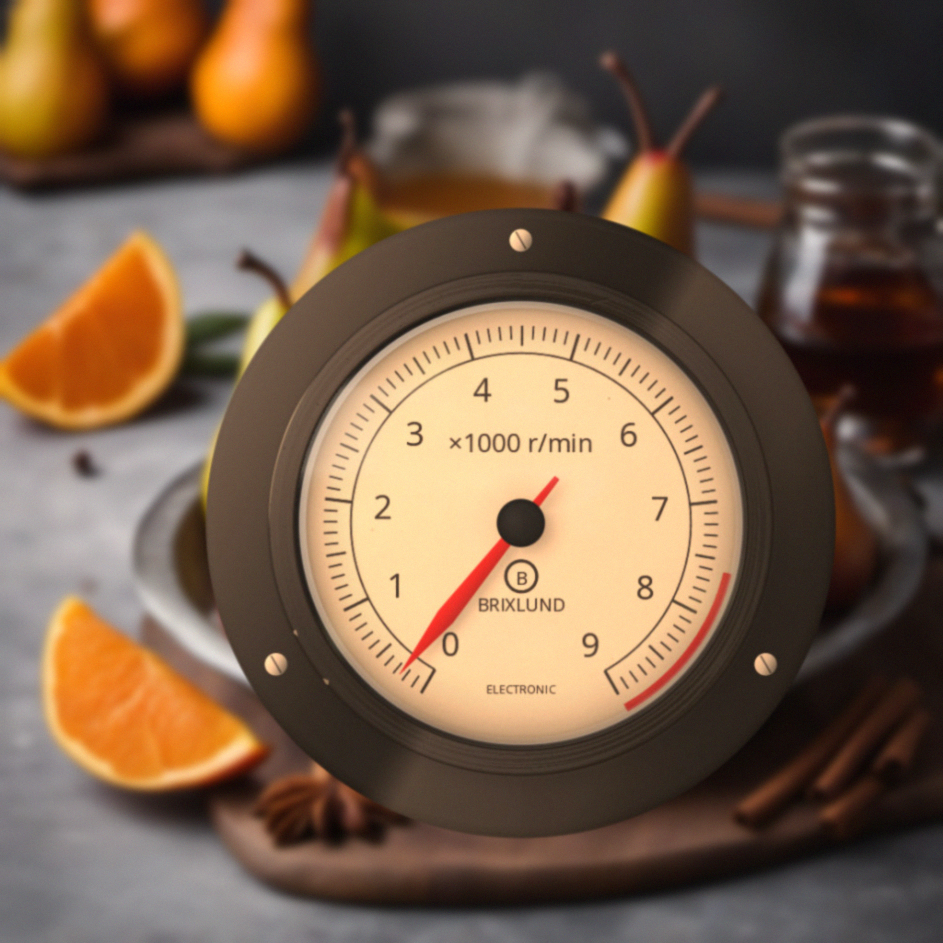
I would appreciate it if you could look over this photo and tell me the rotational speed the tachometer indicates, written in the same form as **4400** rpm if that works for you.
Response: **250** rpm
